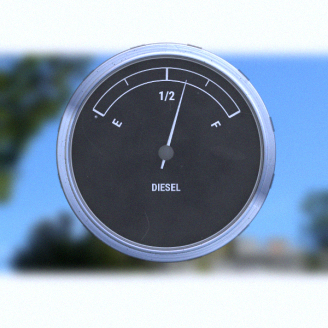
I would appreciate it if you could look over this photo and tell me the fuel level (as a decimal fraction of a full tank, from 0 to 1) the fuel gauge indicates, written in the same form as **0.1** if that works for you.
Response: **0.625**
